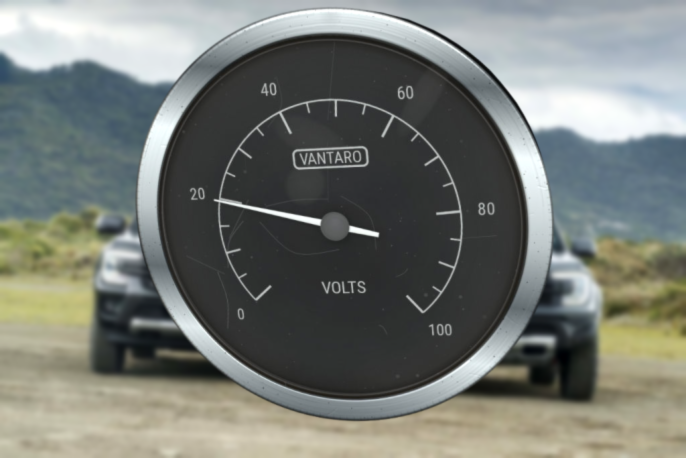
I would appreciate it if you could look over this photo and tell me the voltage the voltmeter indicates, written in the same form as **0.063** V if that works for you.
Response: **20** V
